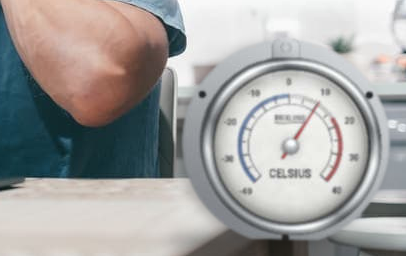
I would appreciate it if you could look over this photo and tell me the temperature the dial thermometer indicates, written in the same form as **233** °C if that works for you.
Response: **10** °C
